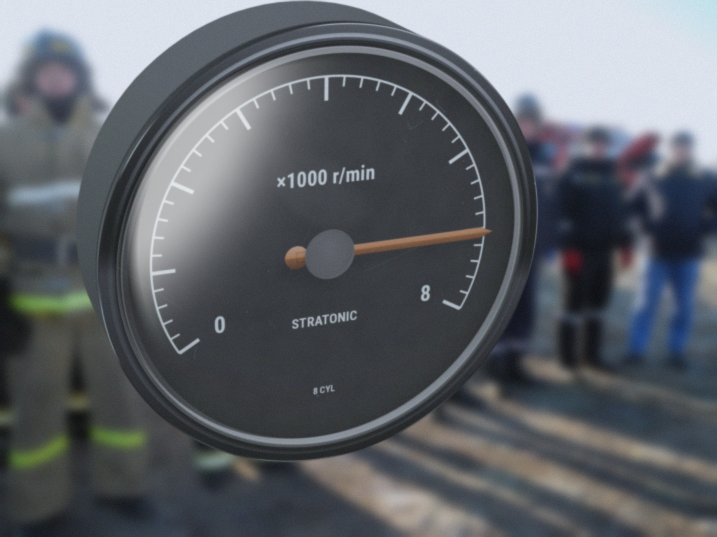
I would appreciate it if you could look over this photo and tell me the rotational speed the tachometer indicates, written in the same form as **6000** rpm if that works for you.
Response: **7000** rpm
